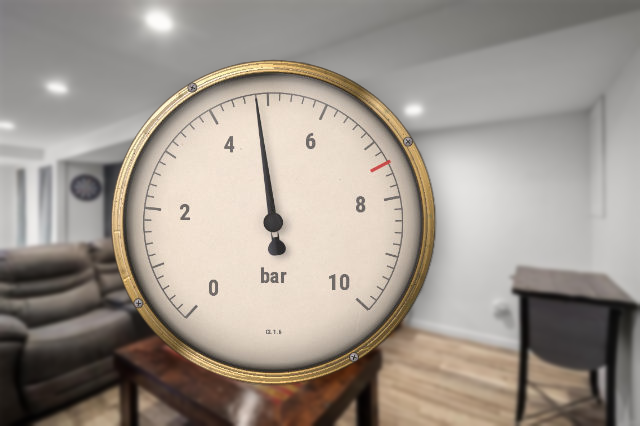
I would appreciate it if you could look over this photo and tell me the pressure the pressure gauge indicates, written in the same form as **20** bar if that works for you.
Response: **4.8** bar
